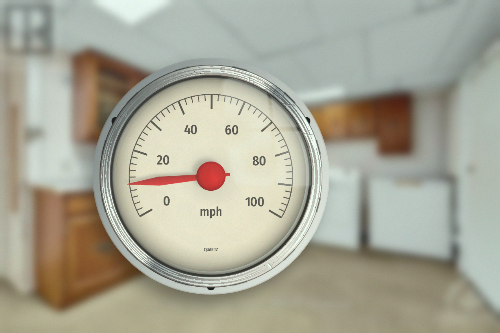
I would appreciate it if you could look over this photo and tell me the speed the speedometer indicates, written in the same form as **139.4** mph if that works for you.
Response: **10** mph
